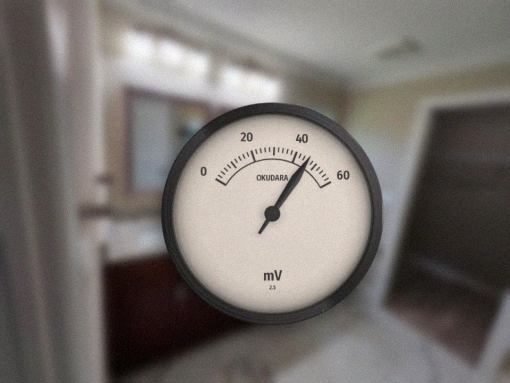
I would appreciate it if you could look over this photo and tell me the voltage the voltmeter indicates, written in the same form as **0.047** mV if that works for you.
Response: **46** mV
